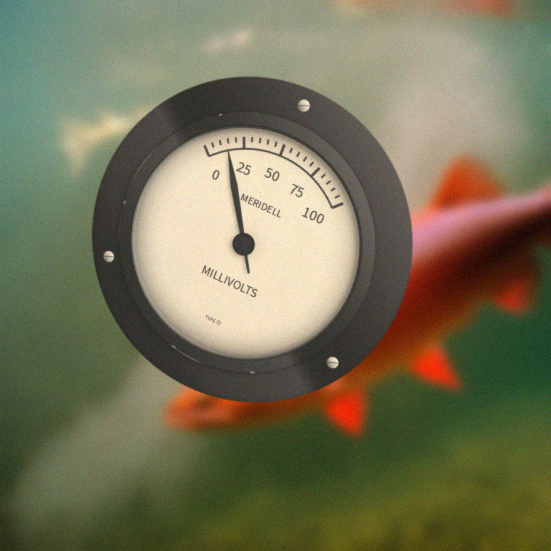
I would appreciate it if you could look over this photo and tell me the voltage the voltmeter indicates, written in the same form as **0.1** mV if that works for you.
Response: **15** mV
